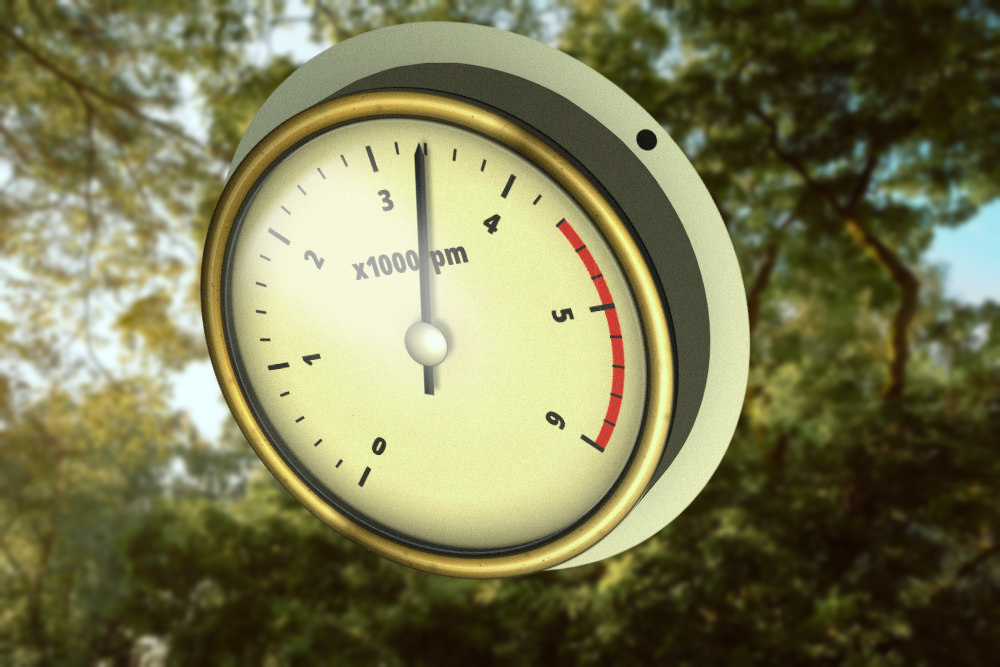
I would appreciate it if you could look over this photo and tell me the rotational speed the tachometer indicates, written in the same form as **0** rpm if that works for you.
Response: **3400** rpm
